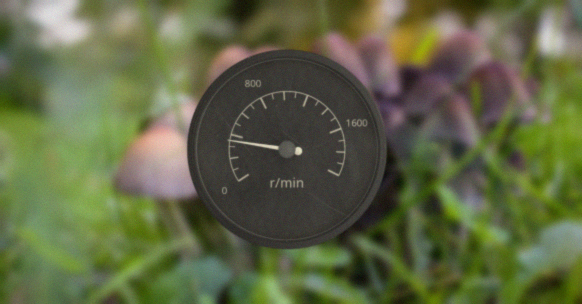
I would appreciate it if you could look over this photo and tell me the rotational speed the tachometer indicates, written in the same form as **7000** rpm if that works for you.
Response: **350** rpm
